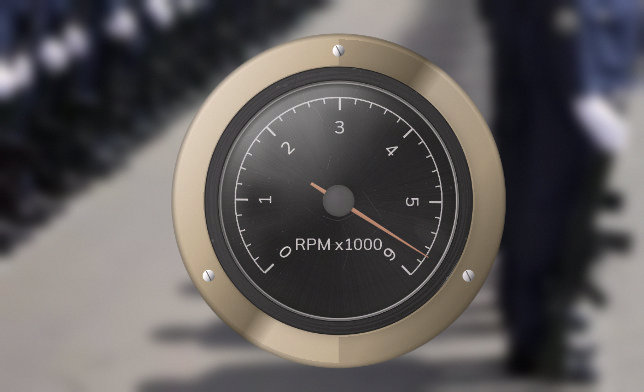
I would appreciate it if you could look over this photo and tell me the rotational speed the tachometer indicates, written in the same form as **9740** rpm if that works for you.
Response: **5700** rpm
